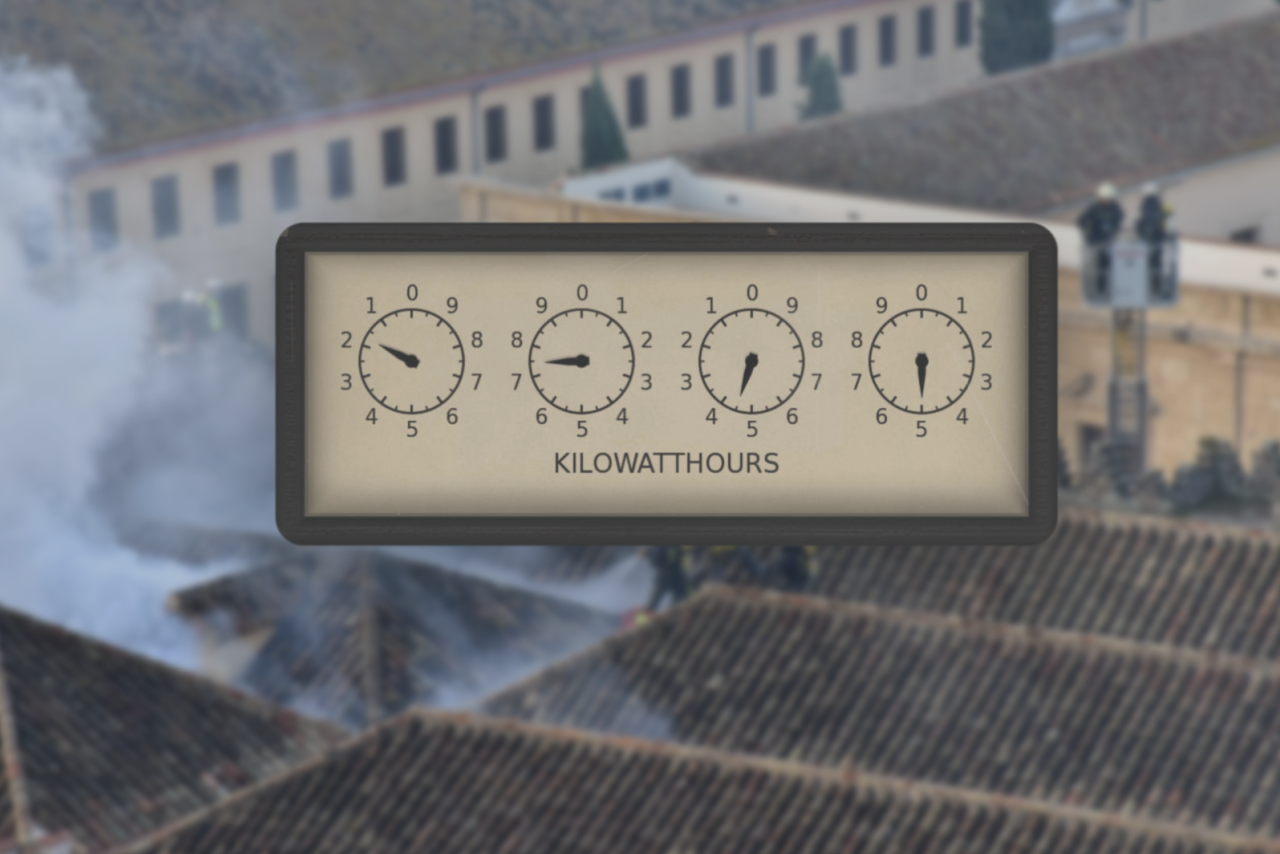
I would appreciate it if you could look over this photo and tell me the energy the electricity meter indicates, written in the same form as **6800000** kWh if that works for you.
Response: **1745** kWh
